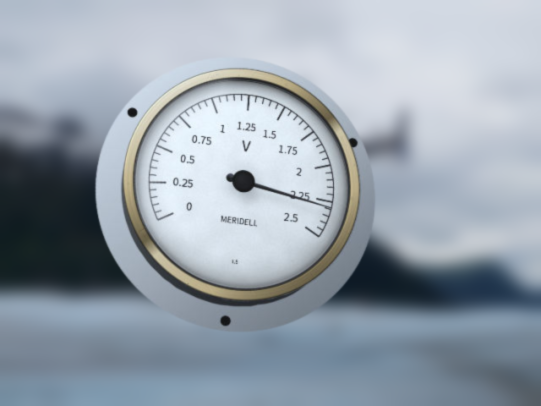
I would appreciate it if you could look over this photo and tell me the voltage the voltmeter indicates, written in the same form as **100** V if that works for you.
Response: **2.3** V
